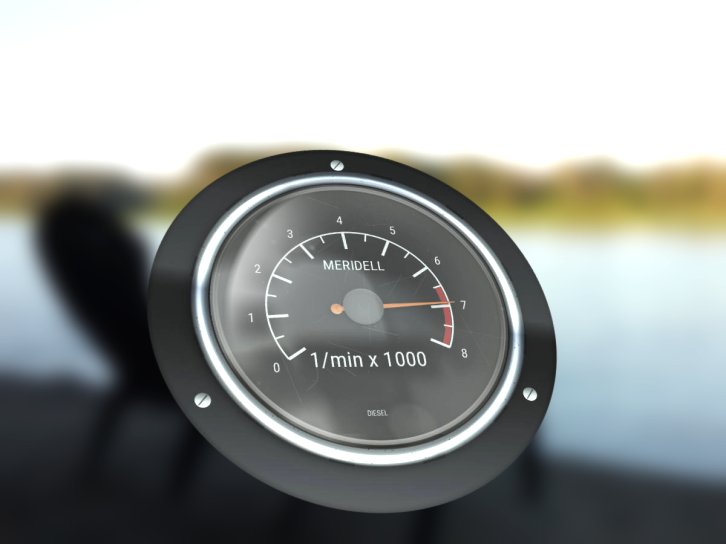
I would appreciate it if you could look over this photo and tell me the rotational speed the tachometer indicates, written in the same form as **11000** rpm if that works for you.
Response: **7000** rpm
